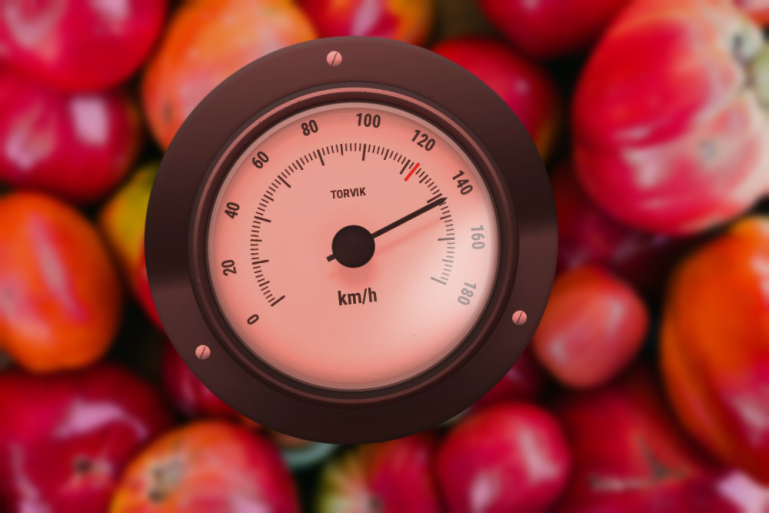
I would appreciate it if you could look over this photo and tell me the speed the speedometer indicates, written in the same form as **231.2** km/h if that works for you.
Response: **142** km/h
